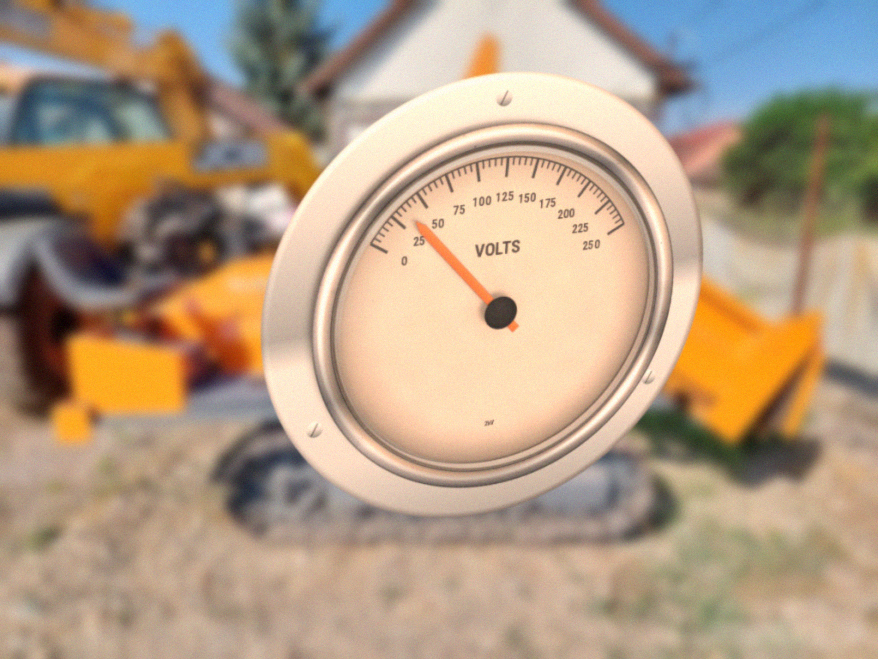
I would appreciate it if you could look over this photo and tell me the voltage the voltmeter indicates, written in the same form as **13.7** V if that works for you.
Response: **35** V
